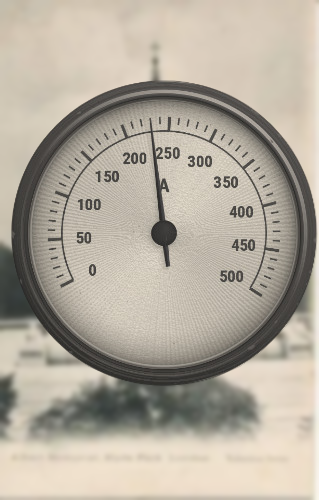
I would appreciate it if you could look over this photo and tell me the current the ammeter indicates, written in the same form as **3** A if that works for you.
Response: **230** A
